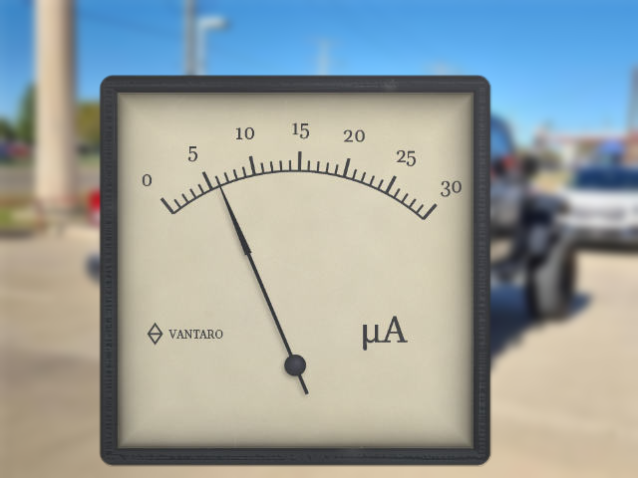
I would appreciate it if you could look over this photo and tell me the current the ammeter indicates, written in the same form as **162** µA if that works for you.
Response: **6** µA
